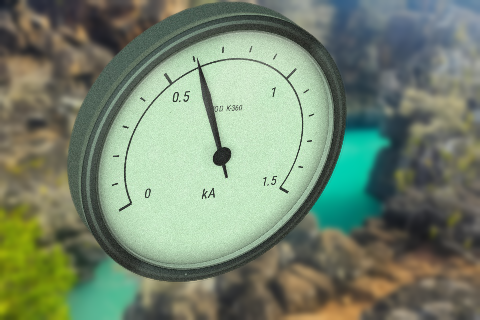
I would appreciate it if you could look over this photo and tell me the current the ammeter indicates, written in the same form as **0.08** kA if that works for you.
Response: **0.6** kA
